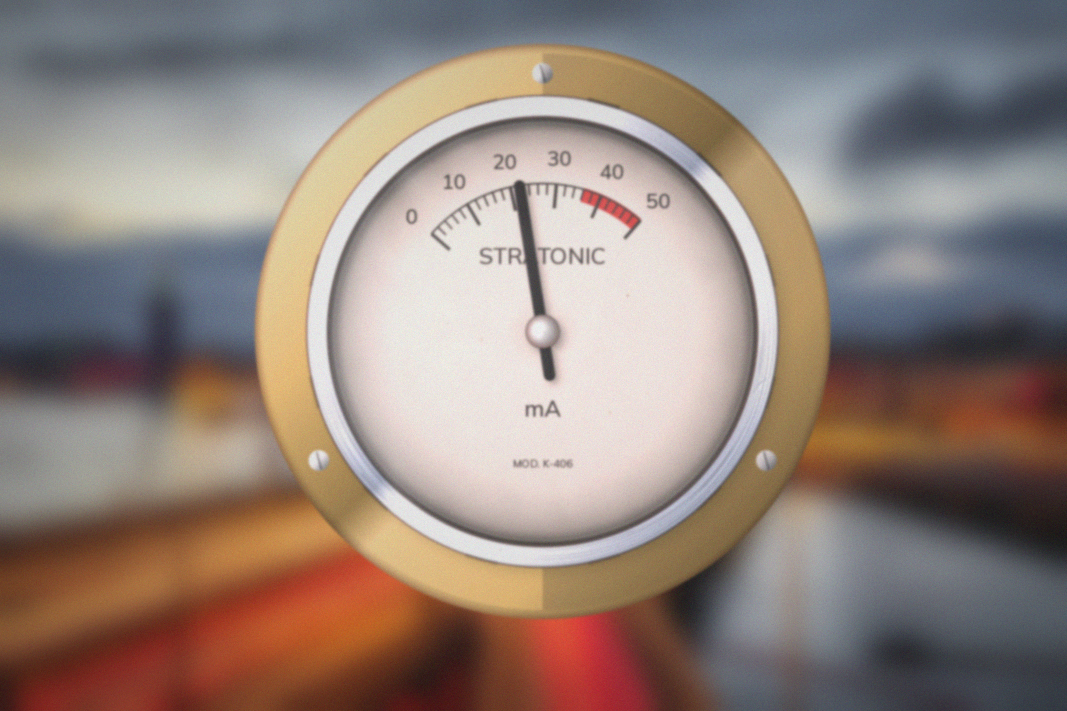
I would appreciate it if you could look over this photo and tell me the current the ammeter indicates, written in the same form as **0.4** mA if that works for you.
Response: **22** mA
